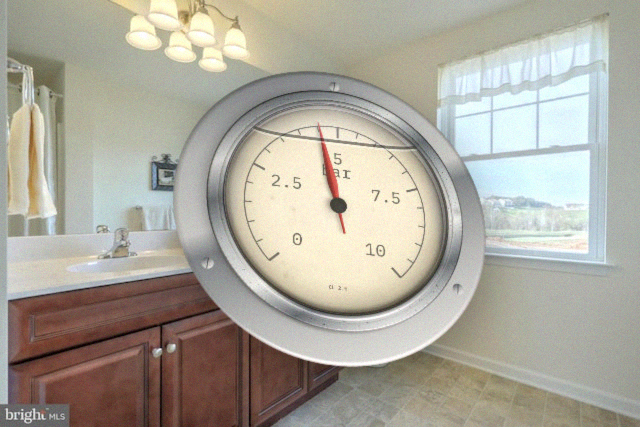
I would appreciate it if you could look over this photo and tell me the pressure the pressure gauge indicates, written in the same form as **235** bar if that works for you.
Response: **4.5** bar
